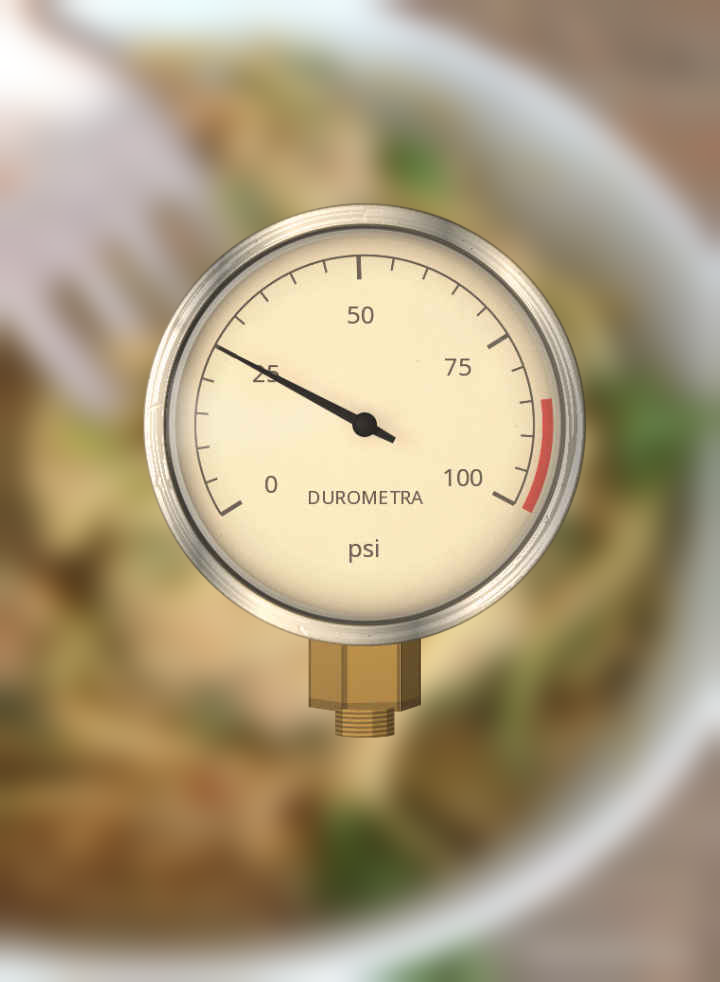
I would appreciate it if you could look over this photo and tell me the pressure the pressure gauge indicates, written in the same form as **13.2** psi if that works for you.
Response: **25** psi
